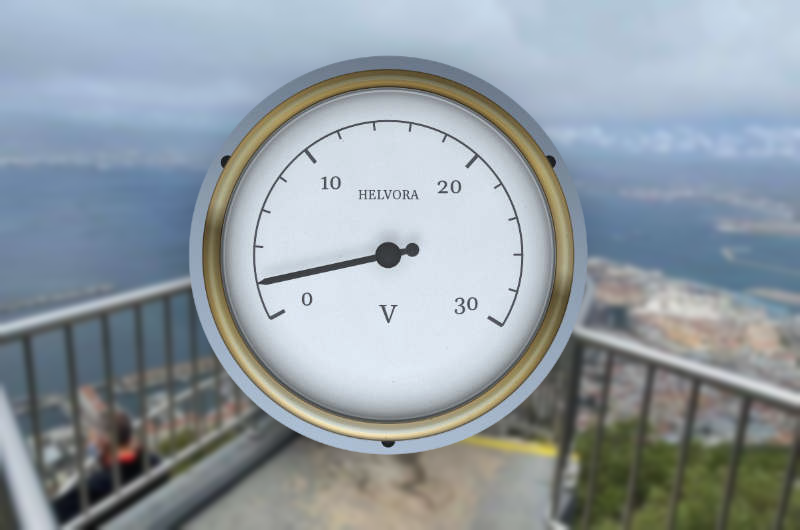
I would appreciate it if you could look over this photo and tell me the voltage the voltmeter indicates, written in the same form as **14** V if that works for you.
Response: **2** V
